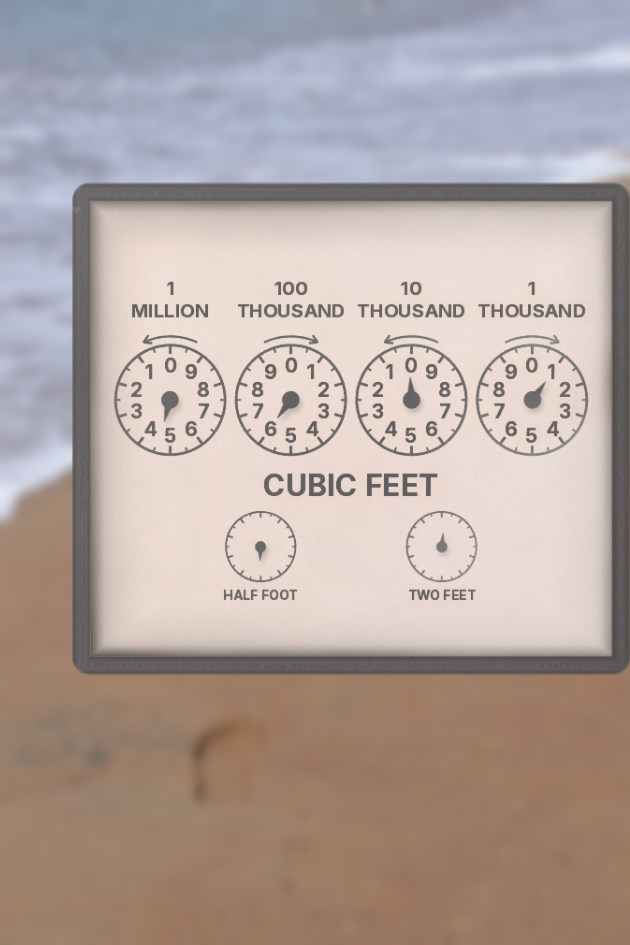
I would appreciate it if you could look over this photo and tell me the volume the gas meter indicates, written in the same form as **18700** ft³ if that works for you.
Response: **460100** ft³
